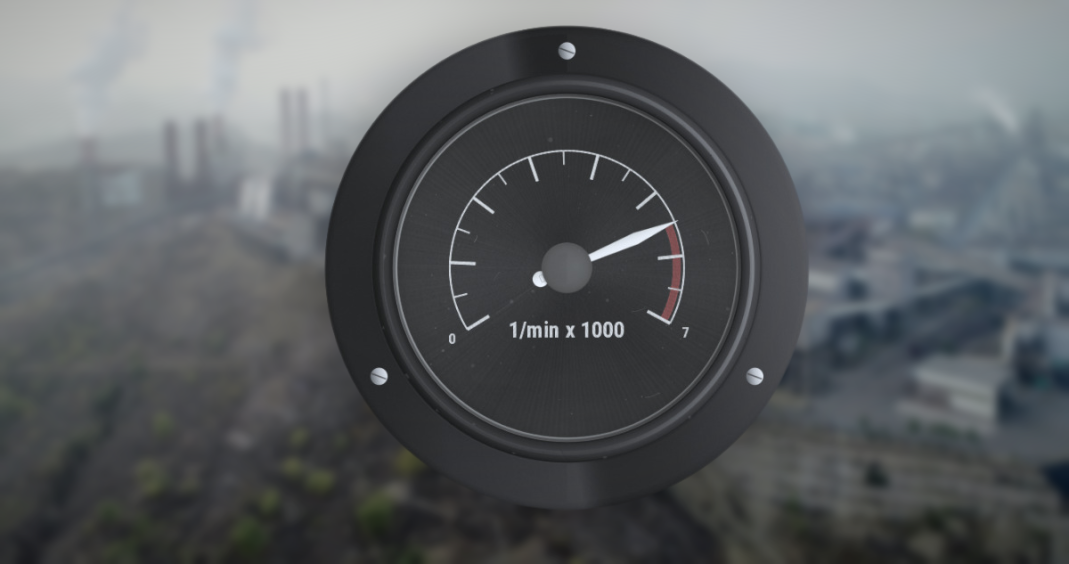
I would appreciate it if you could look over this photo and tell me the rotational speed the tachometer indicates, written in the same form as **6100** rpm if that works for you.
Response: **5500** rpm
